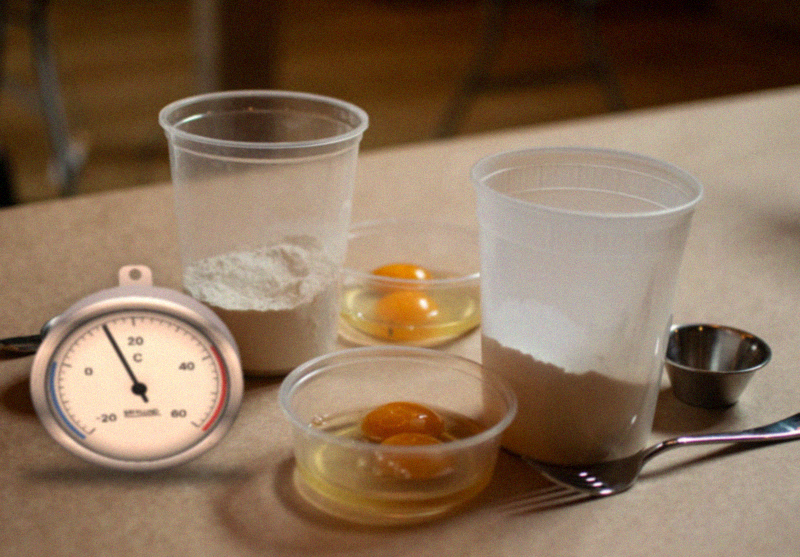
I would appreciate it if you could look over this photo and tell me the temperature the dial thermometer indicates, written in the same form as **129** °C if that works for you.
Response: **14** °C
